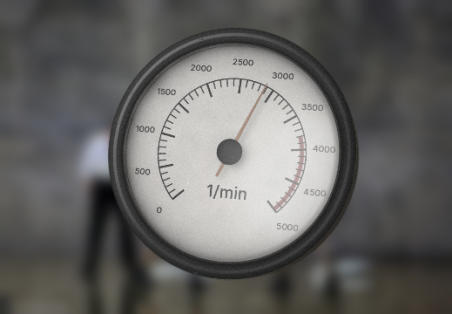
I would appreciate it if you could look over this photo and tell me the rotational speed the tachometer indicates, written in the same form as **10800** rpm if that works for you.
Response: **2900** rpm
